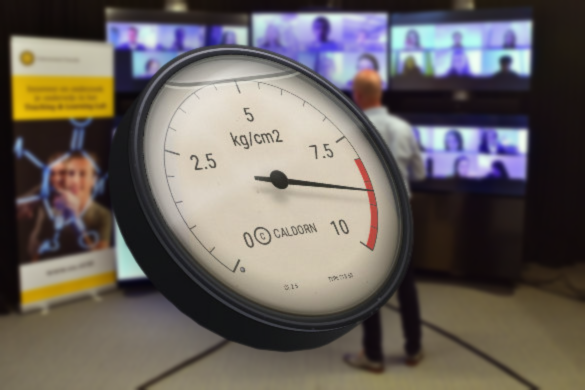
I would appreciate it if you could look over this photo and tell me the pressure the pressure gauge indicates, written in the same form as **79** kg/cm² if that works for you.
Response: **8.75** kg/cm²
